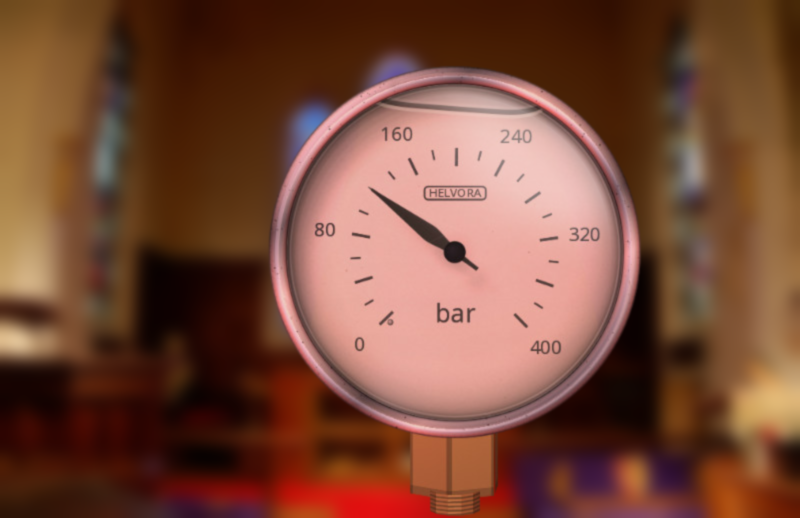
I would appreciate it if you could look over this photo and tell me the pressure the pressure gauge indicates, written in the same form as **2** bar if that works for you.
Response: **120** bar
